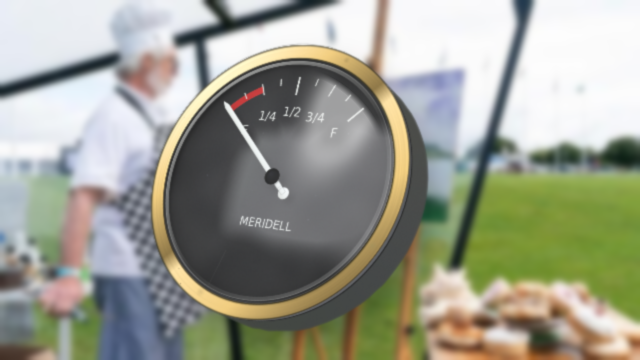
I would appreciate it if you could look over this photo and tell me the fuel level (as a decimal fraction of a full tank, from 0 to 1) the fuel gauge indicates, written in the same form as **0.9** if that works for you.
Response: **0**
